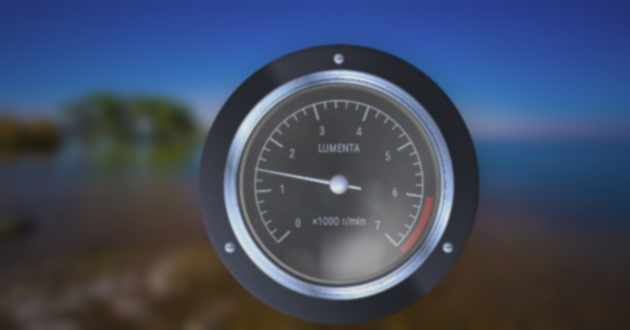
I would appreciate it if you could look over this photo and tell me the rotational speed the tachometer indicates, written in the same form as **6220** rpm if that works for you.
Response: **1400** rpm
